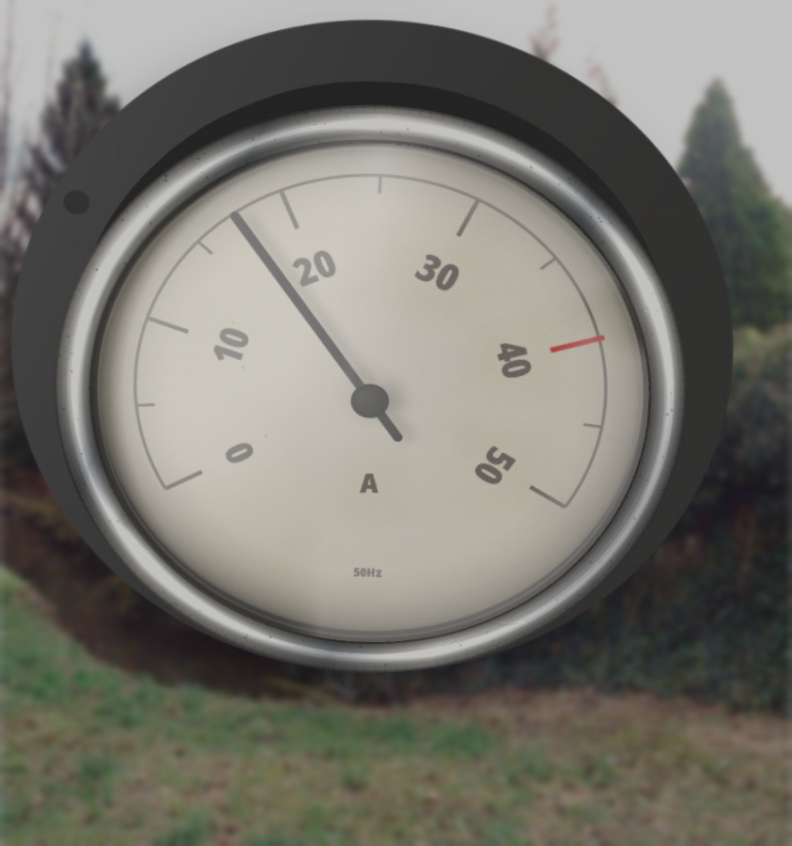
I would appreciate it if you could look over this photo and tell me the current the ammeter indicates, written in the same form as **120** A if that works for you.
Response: **17.5** A
